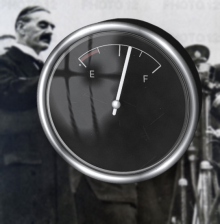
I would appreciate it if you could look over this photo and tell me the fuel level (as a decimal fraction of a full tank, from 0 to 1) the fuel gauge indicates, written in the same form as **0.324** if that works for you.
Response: **0.625**
